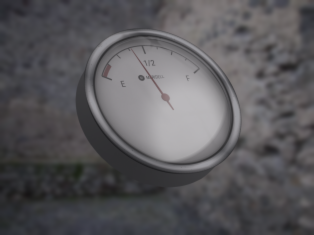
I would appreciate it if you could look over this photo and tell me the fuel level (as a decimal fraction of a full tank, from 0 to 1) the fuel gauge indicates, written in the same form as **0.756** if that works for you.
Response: **0.375**
